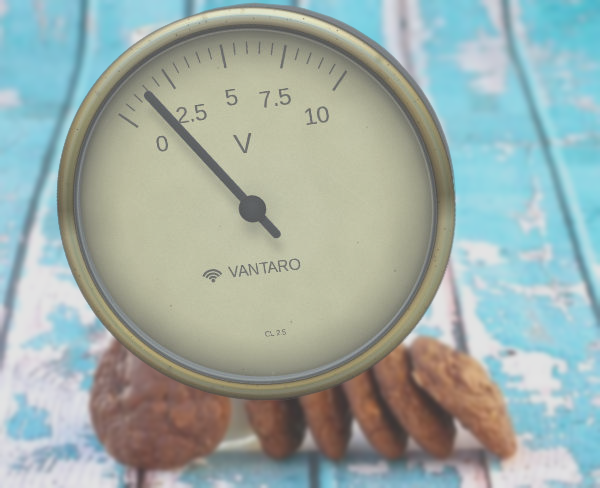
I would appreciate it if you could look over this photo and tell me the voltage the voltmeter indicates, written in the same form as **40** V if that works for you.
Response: **1.5** V
